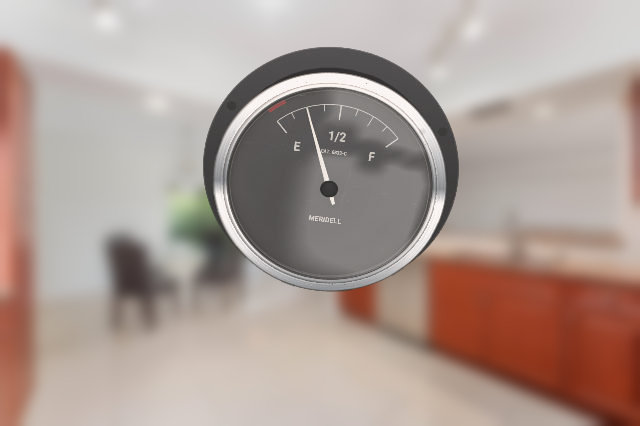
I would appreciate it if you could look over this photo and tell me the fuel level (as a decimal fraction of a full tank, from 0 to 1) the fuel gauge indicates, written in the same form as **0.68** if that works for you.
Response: **0.25**
